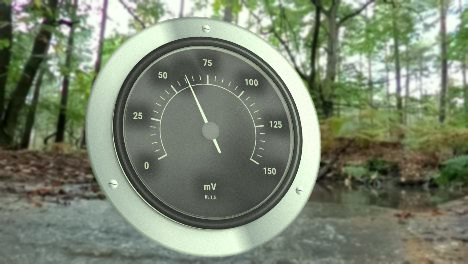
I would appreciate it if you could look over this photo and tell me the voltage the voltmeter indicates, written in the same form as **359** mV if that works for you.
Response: **60** mV
